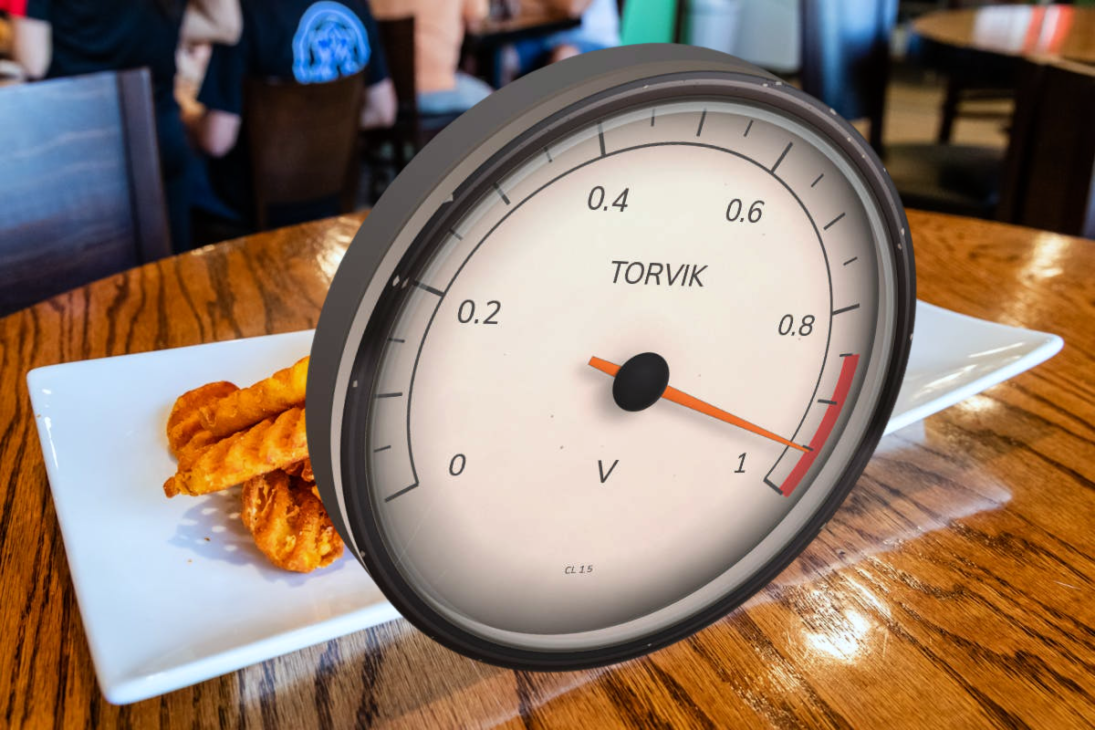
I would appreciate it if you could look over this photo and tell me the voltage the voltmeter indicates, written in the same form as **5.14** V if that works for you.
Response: **0.95** V
